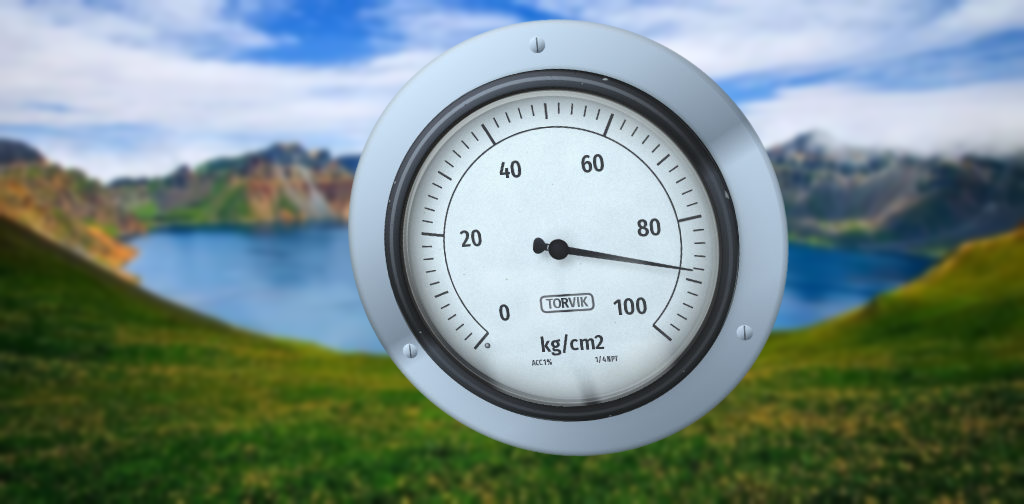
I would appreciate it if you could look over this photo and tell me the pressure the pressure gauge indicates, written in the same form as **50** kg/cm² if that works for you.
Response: **88** kg/cm²
